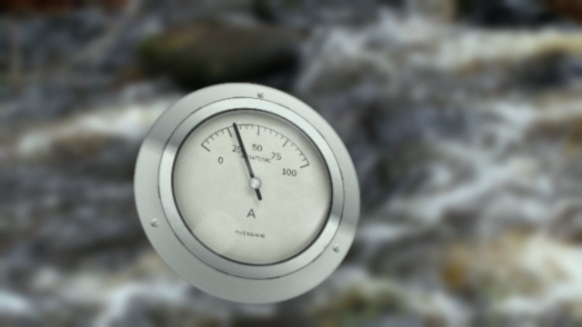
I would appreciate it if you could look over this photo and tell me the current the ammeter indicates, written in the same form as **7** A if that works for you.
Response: **30** A
